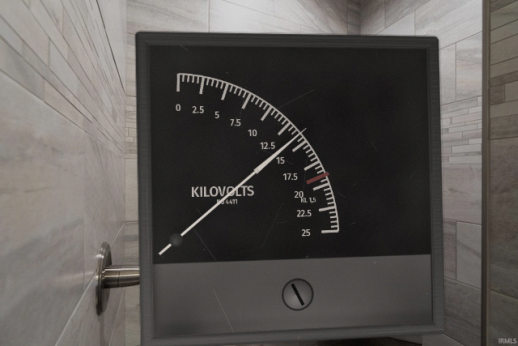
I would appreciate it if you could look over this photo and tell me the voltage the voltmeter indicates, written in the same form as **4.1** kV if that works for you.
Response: **14** kV
